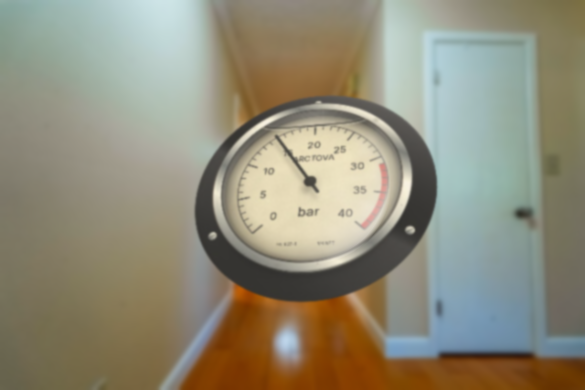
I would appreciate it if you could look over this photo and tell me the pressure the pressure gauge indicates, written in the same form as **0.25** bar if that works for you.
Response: **15** bar
